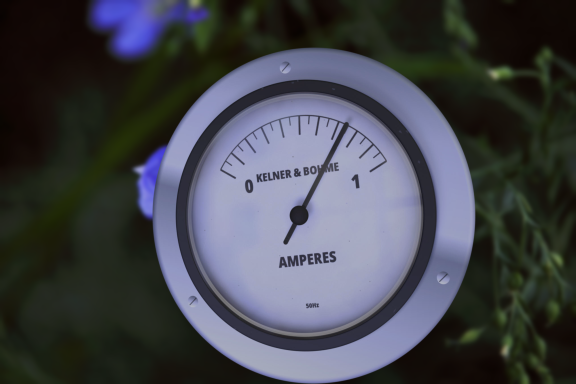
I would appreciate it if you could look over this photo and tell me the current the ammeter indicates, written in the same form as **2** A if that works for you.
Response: **0.75** A
